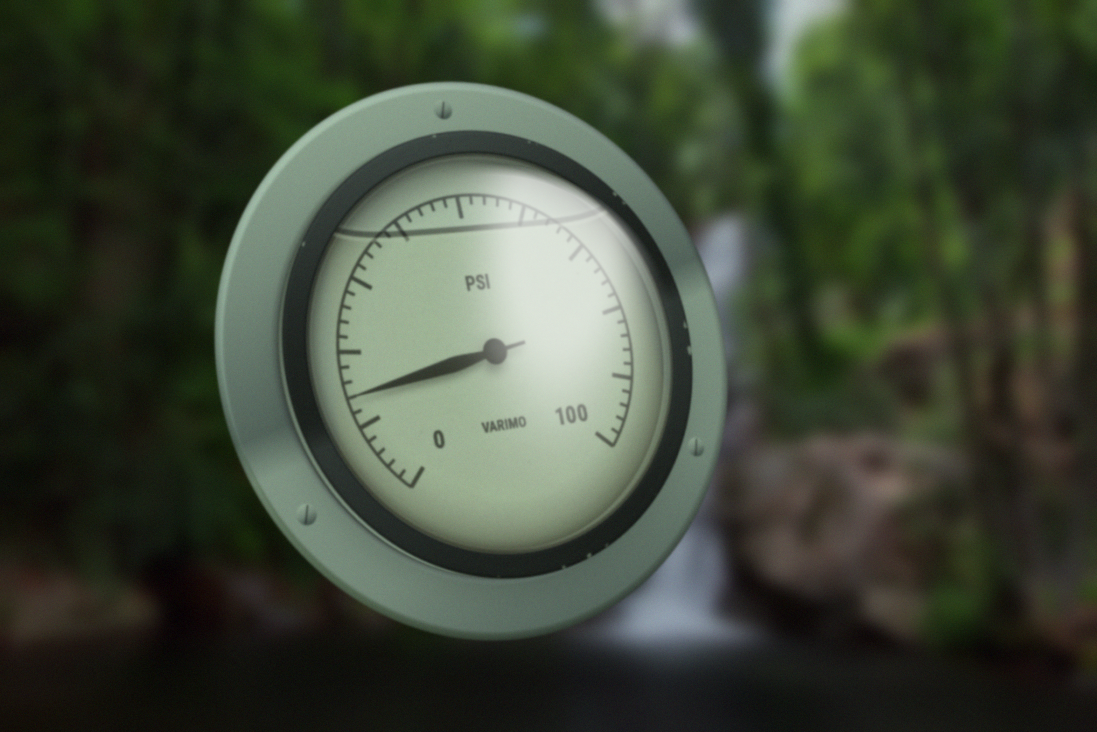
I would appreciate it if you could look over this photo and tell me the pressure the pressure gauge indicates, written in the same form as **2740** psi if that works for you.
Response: **14** psi
